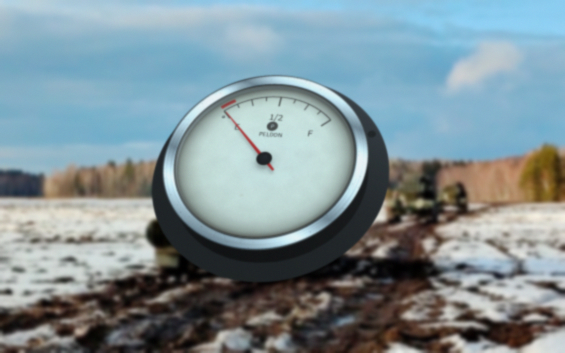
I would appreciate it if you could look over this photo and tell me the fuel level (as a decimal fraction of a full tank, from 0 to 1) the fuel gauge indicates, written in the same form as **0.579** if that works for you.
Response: **0**
